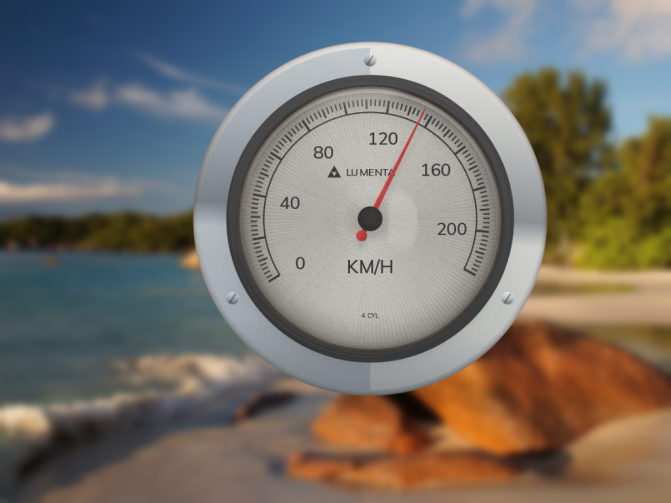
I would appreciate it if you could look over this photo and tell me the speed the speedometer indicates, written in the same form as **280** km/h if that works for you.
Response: **136** km/h
